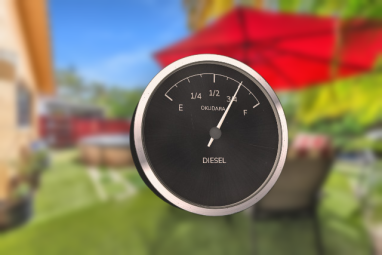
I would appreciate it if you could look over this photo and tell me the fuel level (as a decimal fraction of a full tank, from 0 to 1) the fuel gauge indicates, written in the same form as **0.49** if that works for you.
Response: **0.75**
